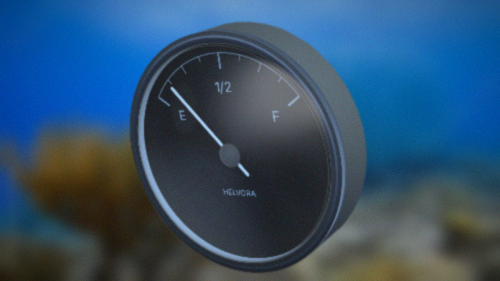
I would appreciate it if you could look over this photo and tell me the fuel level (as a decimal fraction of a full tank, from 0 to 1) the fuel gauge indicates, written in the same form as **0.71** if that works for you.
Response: **0.125**
